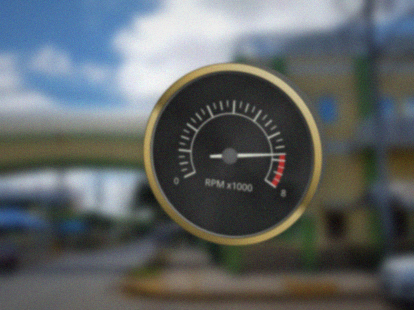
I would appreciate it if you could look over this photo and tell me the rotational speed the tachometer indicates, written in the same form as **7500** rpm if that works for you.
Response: **6750** rpm
